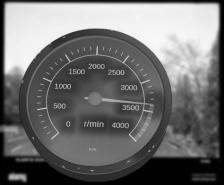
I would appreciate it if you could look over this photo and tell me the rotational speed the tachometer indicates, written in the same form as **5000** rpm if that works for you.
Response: **3400** rpm
